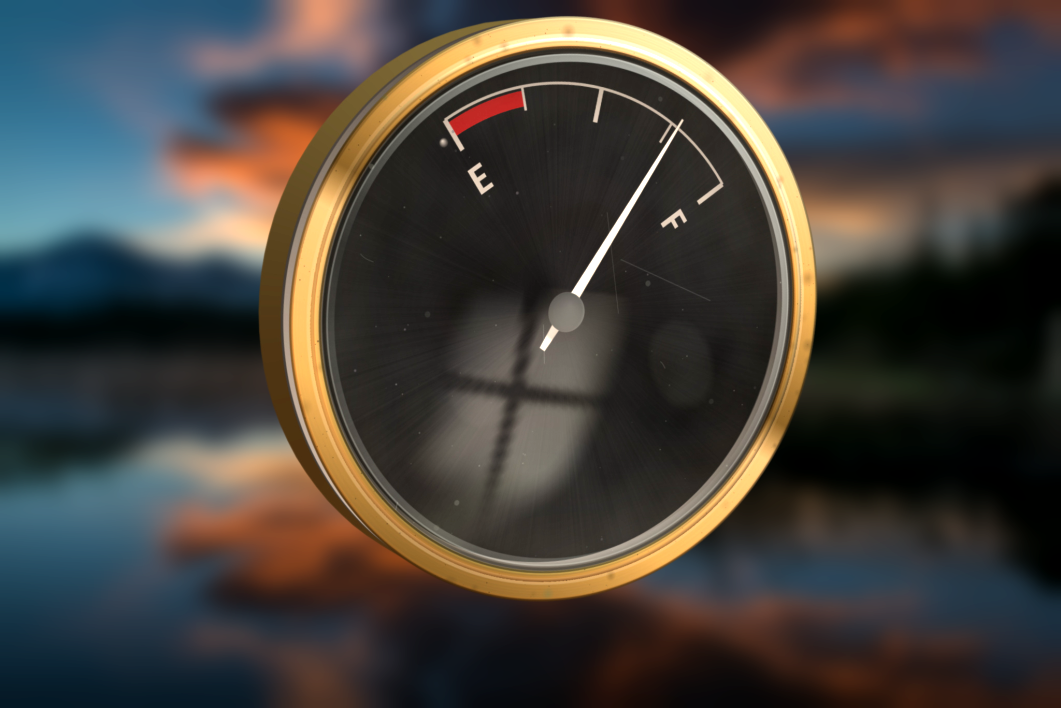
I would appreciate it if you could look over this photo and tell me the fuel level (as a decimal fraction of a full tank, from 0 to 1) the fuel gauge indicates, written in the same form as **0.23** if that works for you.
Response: **0.75**
